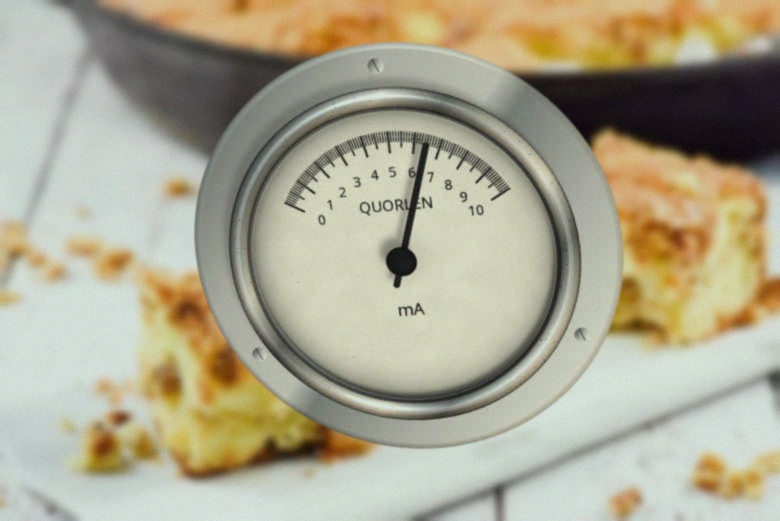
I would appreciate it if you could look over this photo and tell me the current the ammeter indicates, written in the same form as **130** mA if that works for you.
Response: **6.5** mA
